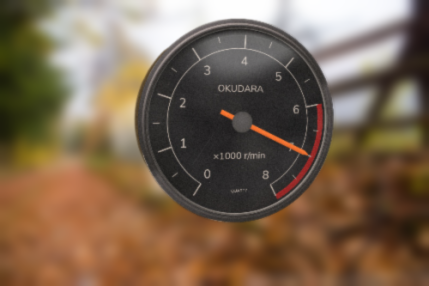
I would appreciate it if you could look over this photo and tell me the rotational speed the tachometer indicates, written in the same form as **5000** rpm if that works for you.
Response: **7000** rpm
